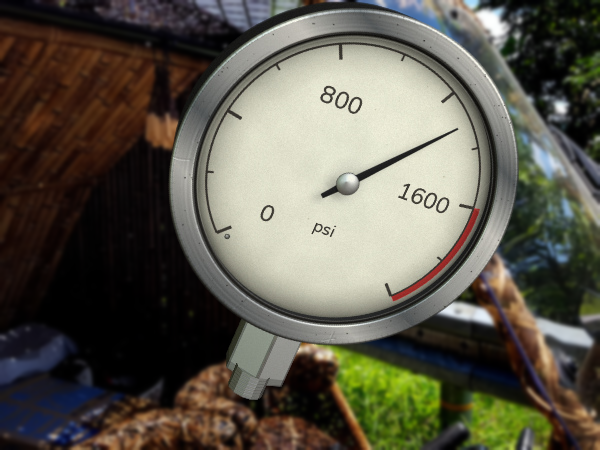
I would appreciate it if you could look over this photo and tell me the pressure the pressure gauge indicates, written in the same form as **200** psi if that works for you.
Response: **1300** psi
